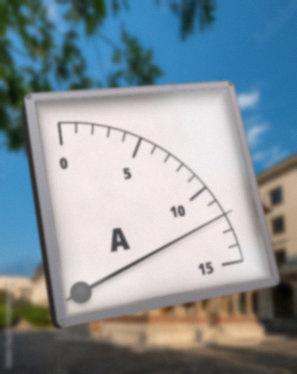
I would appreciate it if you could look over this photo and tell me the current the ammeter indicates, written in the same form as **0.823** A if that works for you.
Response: **12** A
